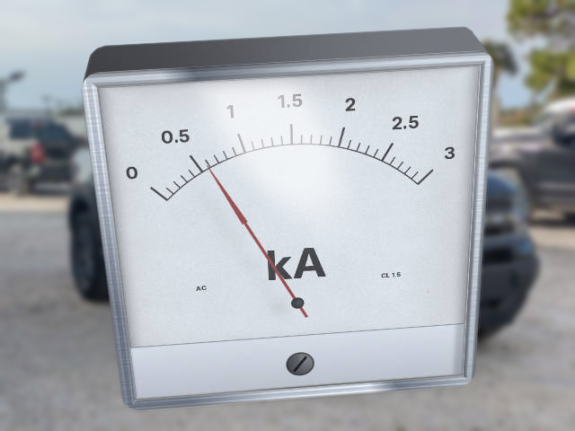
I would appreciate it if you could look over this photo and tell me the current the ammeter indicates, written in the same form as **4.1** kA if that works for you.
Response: **0.6** kA
